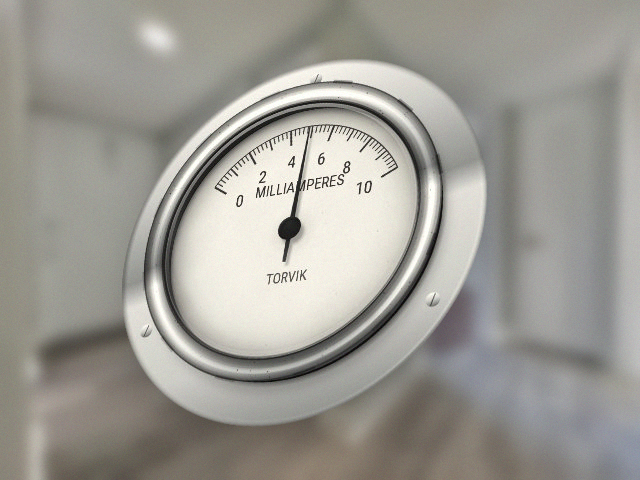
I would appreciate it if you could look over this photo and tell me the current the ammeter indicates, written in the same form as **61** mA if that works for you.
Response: **5** mA
